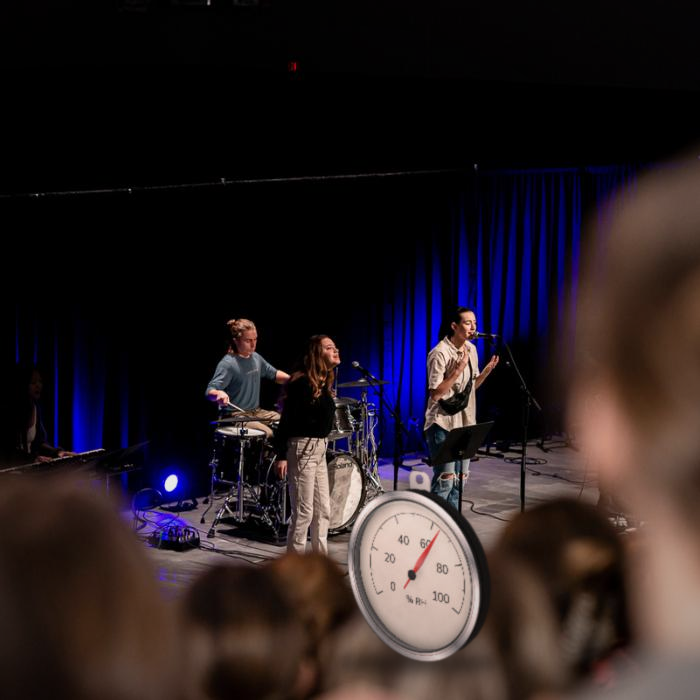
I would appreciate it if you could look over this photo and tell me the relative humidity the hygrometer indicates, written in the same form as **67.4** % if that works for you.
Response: **65** %
